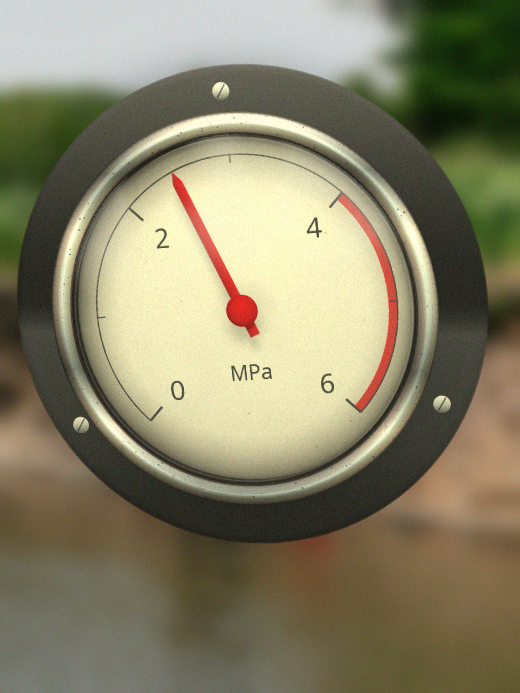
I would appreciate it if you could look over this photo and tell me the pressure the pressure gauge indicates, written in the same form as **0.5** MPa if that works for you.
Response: **2.5** MPa
